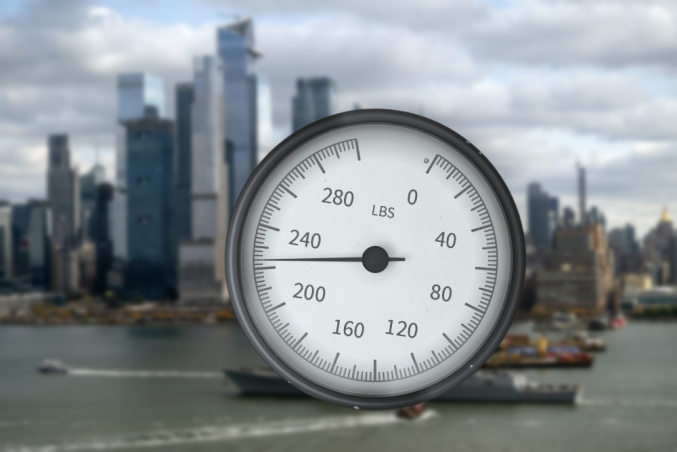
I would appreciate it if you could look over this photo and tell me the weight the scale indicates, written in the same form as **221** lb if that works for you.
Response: **224** lb
